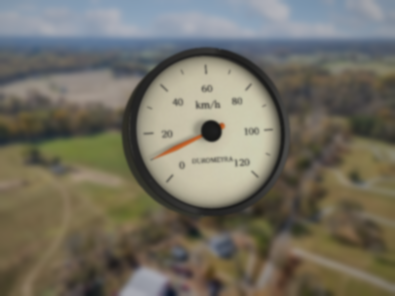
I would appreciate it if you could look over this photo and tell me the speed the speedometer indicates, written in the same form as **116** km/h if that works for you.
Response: **10** km/h
